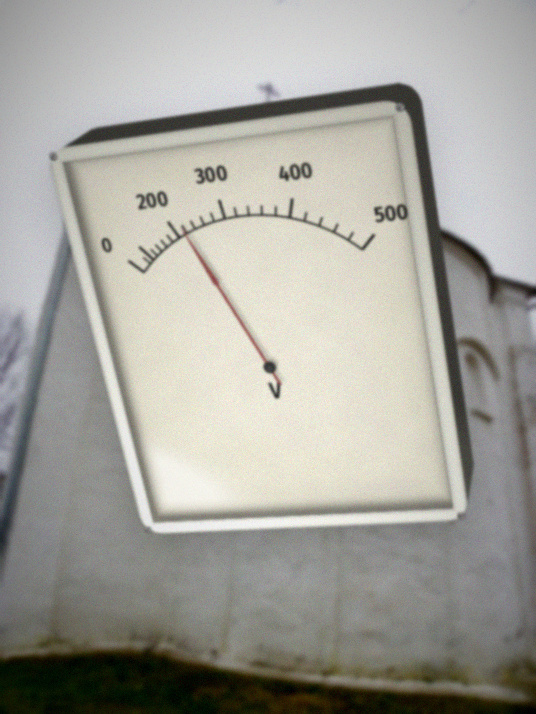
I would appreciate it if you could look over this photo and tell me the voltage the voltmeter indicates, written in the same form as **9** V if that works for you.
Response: **220** V
